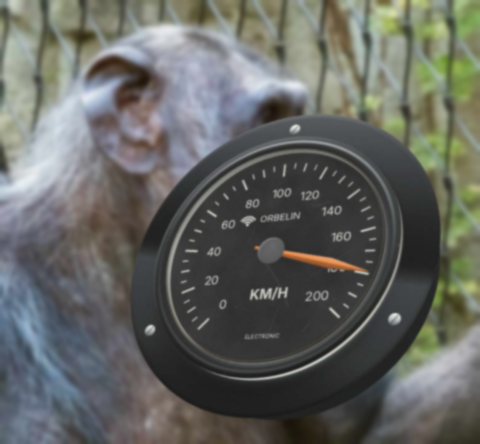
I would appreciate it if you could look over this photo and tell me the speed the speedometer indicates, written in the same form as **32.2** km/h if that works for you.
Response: **180** km/h
